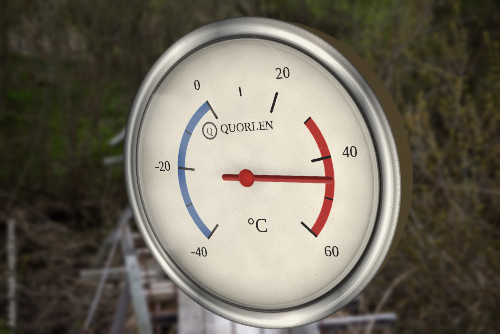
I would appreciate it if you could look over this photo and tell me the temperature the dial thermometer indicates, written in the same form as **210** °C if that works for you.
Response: **45** °C
